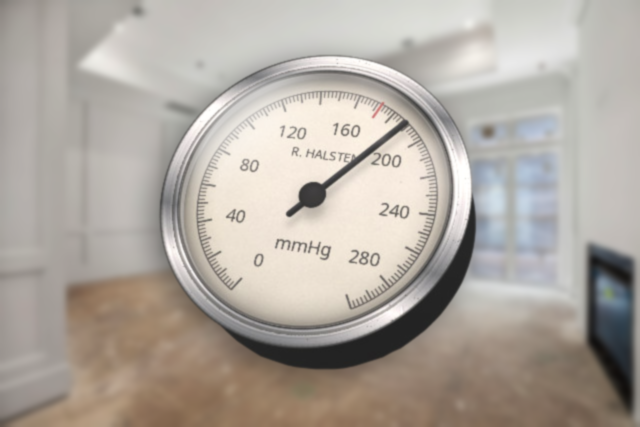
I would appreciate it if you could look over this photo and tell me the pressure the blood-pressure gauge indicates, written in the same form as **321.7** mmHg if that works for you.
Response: **190** mmHg
